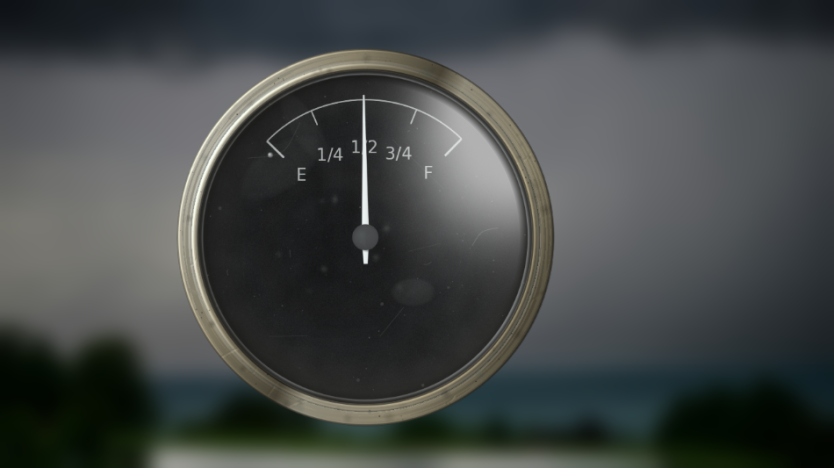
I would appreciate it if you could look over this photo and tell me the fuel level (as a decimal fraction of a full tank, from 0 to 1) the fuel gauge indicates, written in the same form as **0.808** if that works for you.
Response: **0.5**
